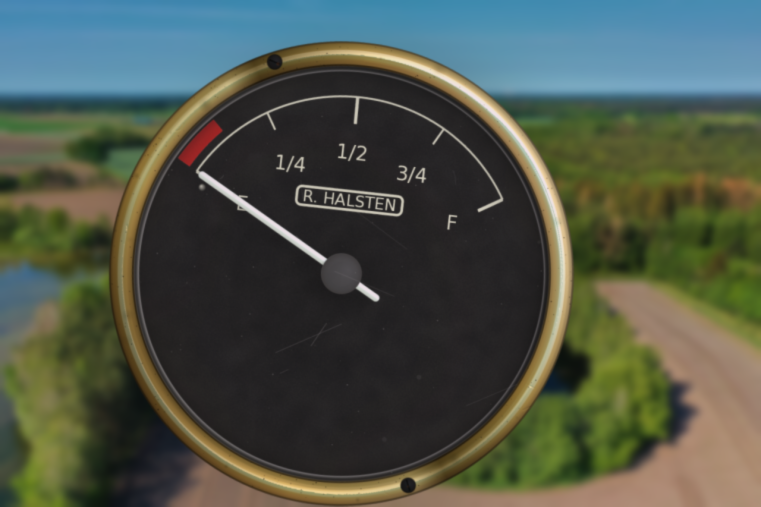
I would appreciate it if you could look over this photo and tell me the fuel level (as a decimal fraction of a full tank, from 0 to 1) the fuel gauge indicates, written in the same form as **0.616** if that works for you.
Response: **0**
